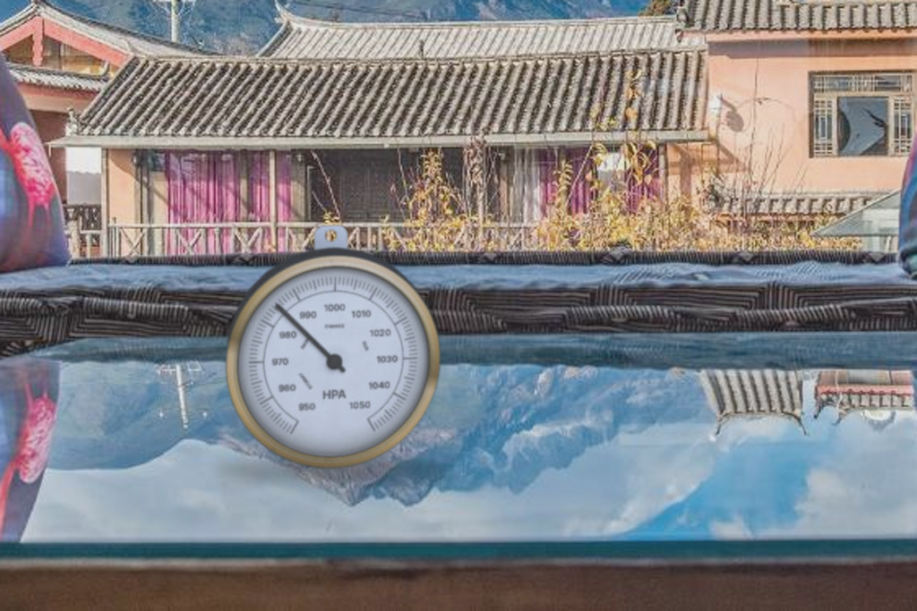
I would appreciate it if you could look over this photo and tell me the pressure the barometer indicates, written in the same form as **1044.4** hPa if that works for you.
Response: **985** hPa
